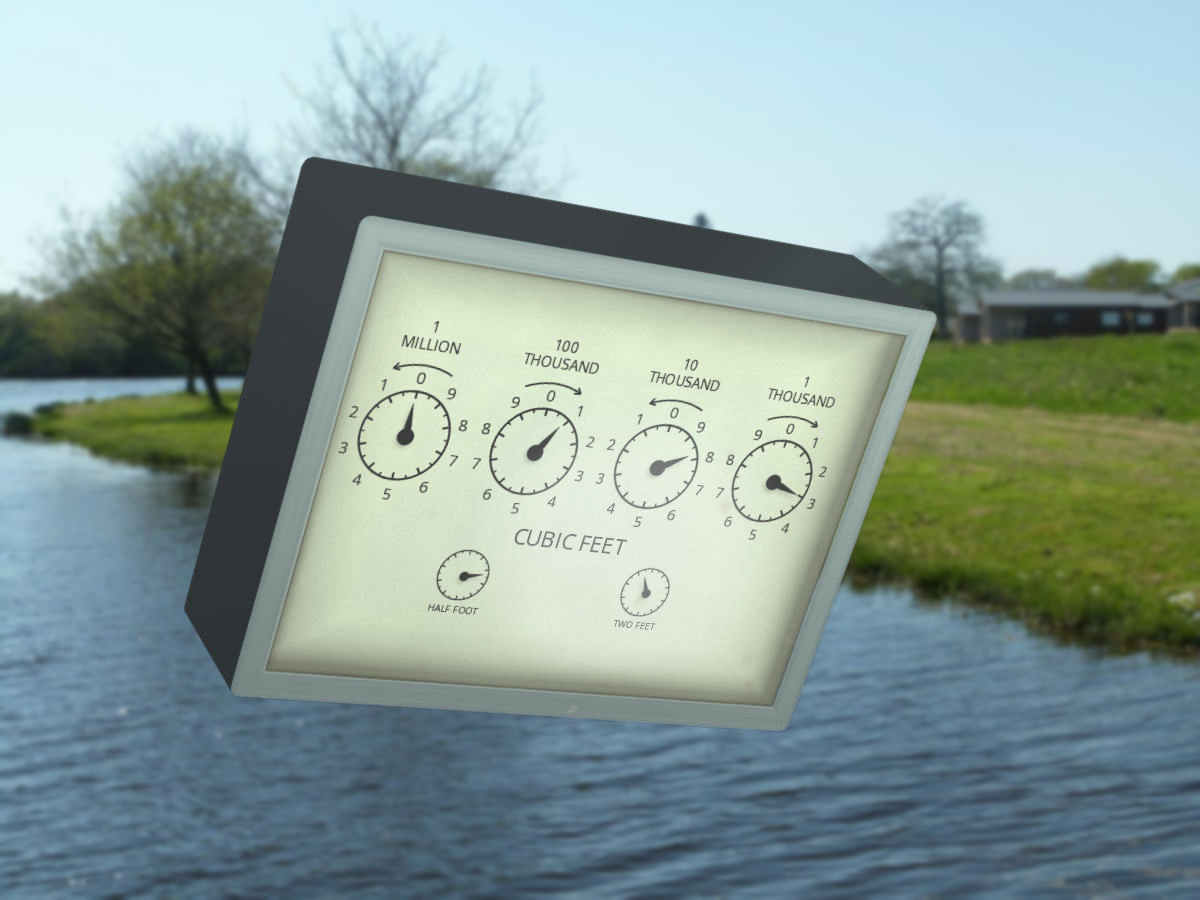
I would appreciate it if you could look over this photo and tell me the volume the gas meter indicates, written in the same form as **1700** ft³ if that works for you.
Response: **8300** ft³
